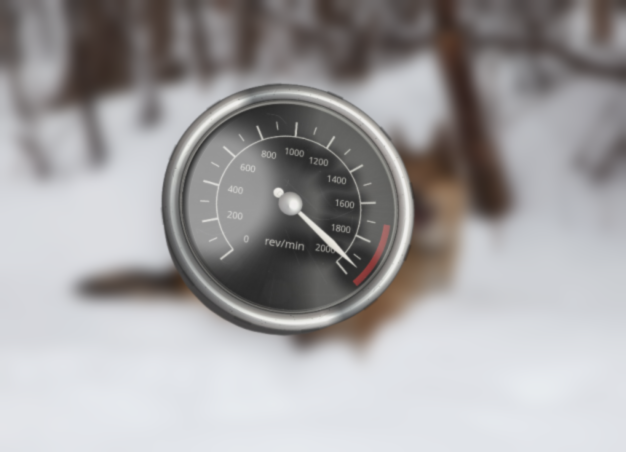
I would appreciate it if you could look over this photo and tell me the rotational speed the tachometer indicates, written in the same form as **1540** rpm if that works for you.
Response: **1950** rpm
